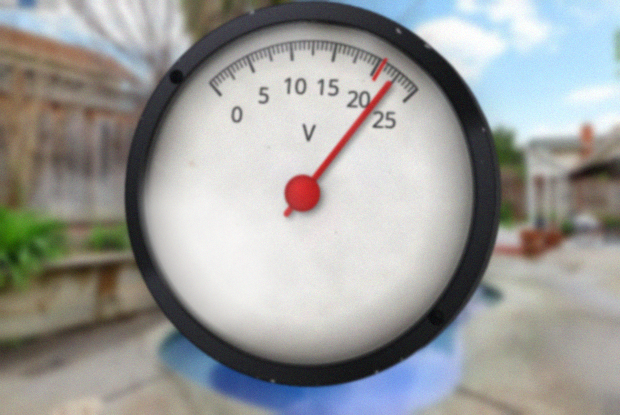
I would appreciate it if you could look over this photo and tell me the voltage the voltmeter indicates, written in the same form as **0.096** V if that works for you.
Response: **22.5** V
